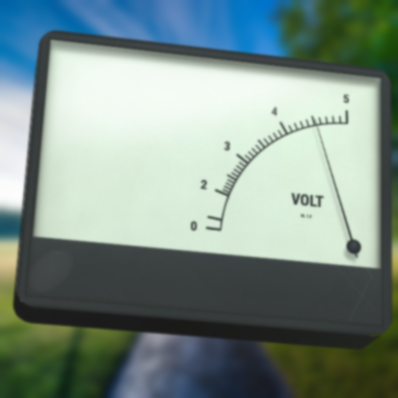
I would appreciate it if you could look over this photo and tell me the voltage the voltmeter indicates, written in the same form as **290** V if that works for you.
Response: **4.5** V
